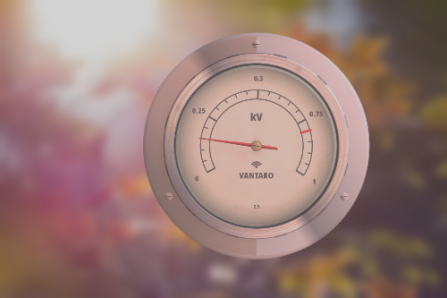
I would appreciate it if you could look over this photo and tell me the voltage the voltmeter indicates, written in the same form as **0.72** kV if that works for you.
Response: **0.15** kV
